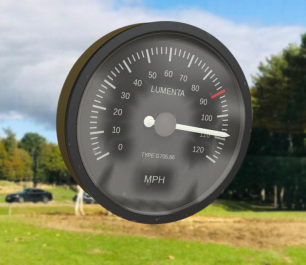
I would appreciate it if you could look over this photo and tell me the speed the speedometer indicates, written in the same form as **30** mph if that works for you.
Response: **108** mph
